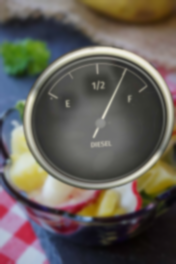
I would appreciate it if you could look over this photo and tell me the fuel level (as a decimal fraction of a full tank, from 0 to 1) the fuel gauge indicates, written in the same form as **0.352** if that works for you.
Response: **0.75**
